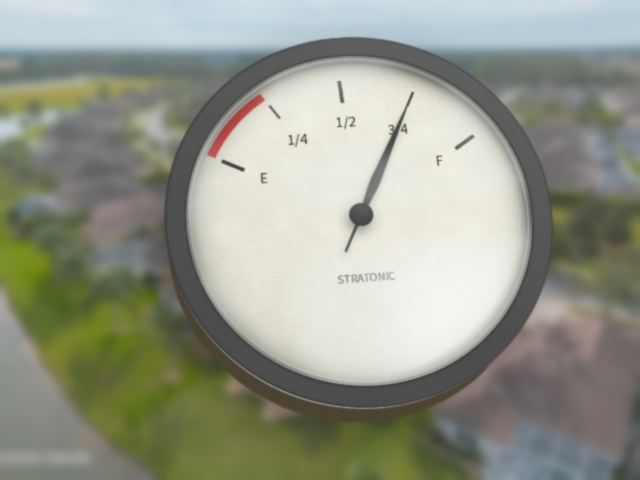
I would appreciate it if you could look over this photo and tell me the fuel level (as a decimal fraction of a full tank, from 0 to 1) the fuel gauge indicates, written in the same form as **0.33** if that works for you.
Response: **0.75**
